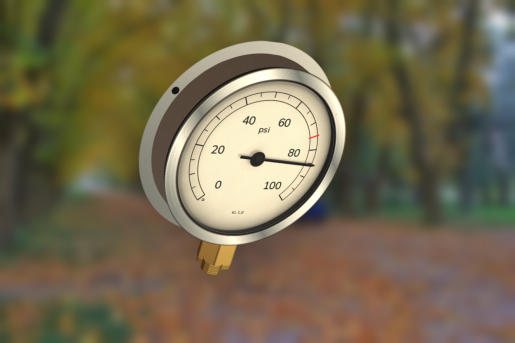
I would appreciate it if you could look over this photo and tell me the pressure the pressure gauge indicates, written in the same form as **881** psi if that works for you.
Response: **85** psi
